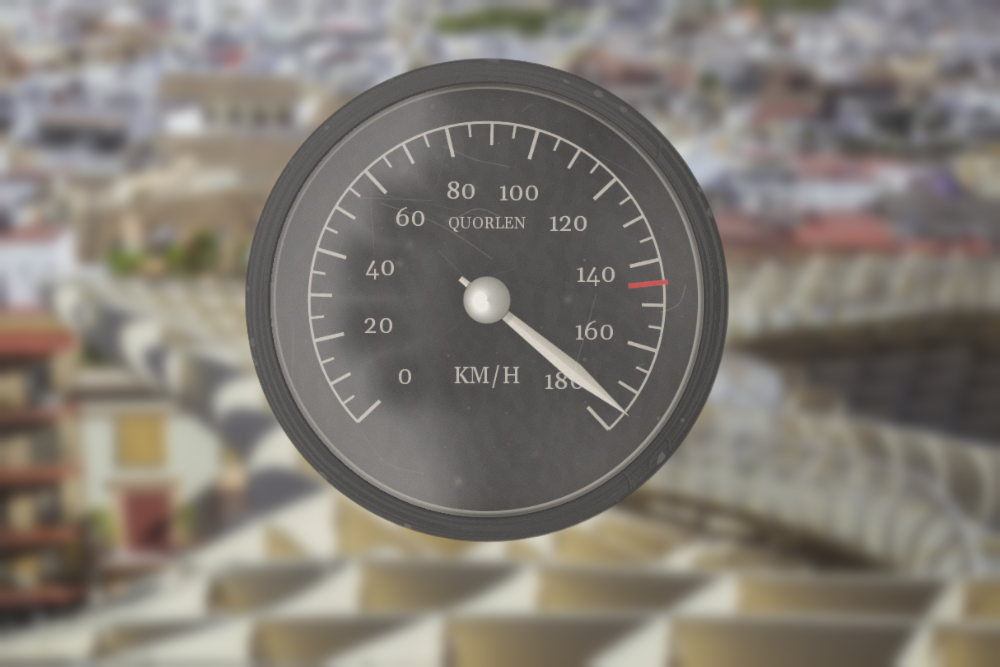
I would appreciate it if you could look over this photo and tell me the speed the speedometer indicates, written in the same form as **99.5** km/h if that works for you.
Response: **175** km/h
